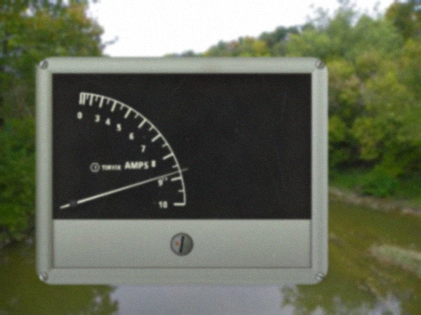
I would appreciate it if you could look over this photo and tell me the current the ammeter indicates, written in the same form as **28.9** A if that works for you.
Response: **8.75** A
